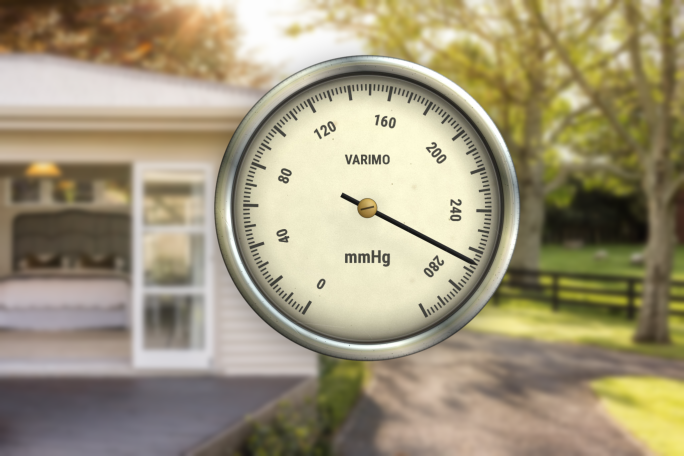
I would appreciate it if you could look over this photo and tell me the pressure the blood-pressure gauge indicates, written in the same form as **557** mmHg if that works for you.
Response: **266** mmHg
